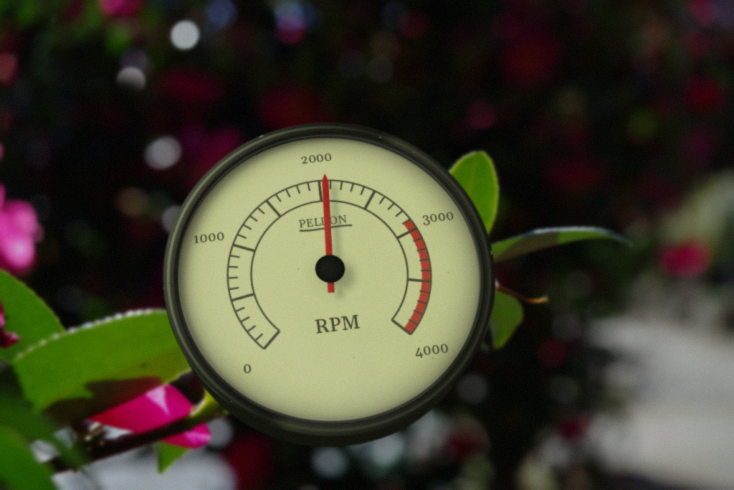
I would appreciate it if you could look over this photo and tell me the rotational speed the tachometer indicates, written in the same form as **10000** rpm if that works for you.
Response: **2050** rpm
